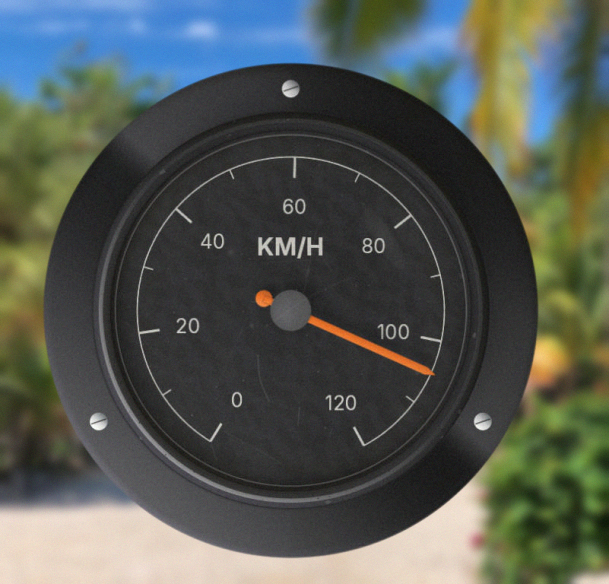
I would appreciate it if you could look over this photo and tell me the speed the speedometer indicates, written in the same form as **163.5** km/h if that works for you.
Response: **105** km/h
